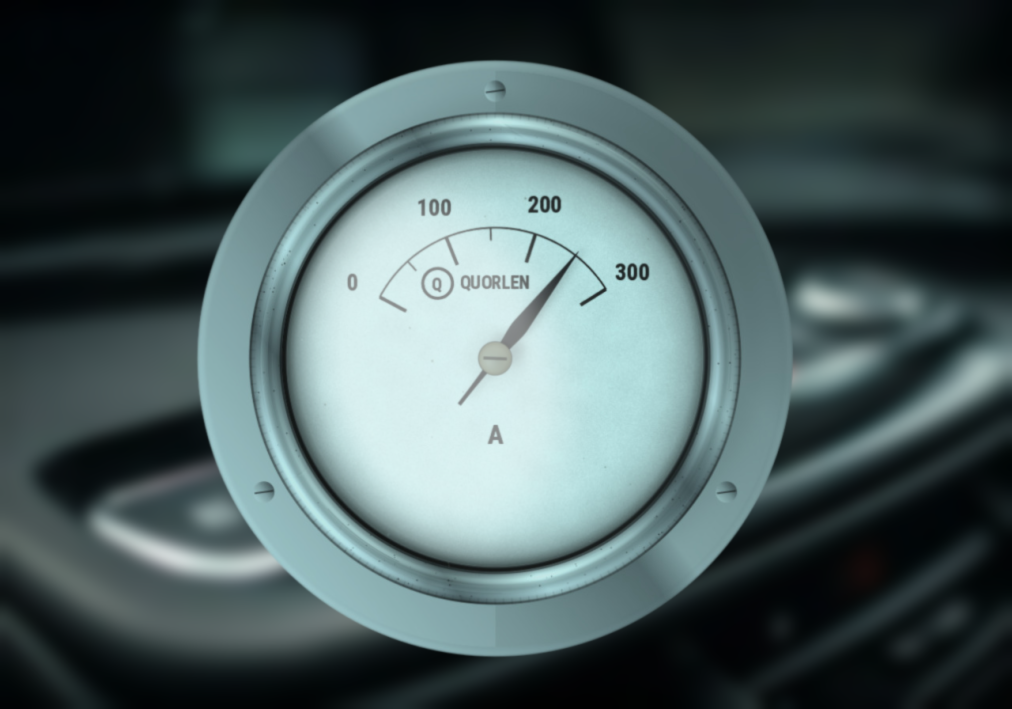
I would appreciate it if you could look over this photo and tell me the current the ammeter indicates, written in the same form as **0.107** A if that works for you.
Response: **250** A
